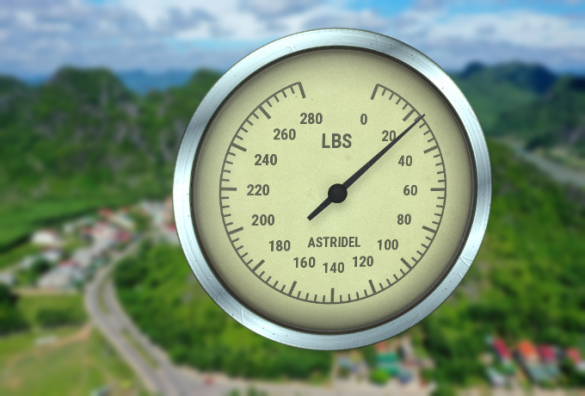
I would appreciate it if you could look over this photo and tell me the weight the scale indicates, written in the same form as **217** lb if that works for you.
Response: **24** lb
